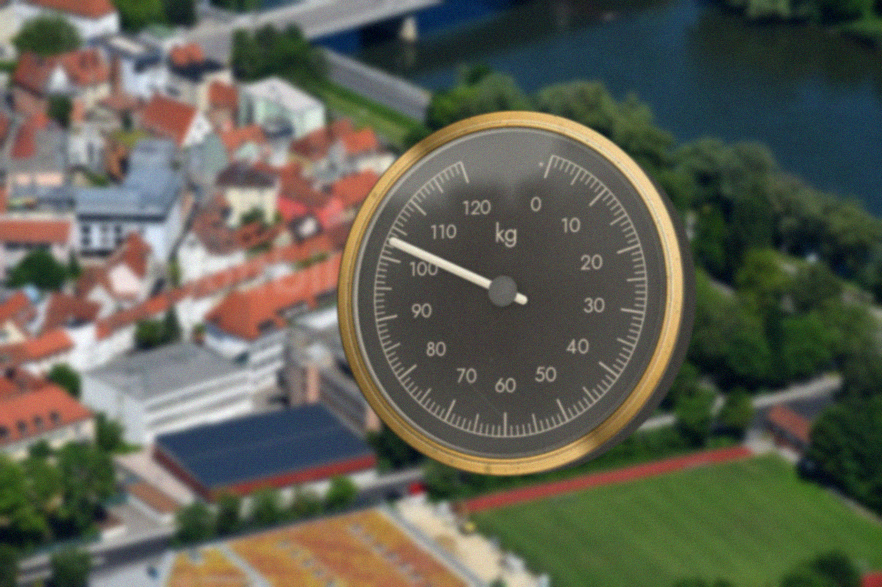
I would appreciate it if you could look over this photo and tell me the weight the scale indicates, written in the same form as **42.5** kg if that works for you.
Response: **103** kg
